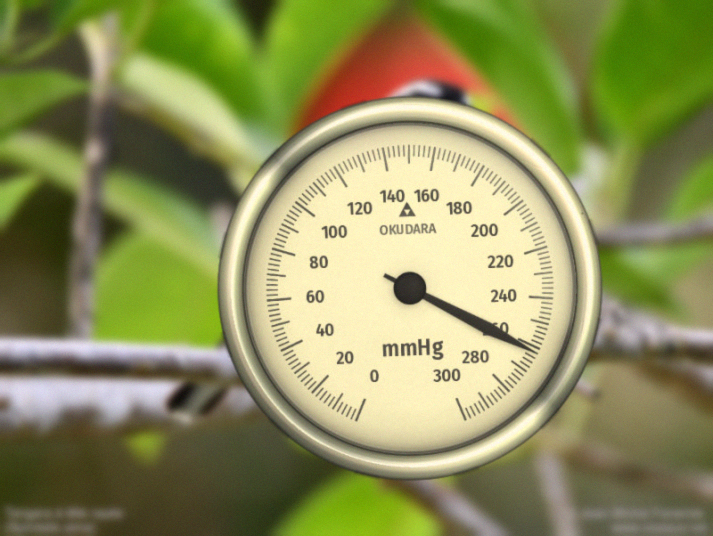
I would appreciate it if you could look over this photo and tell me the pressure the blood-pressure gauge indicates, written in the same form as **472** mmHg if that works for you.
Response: **262** mmHg
